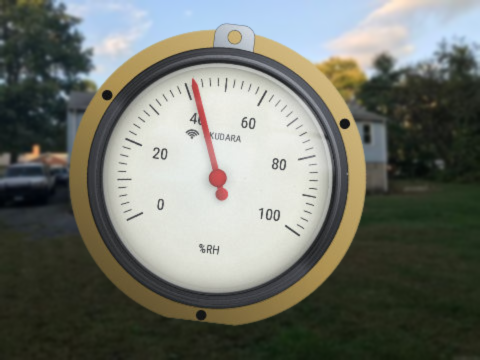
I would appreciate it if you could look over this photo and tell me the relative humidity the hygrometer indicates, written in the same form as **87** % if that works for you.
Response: **42** %
